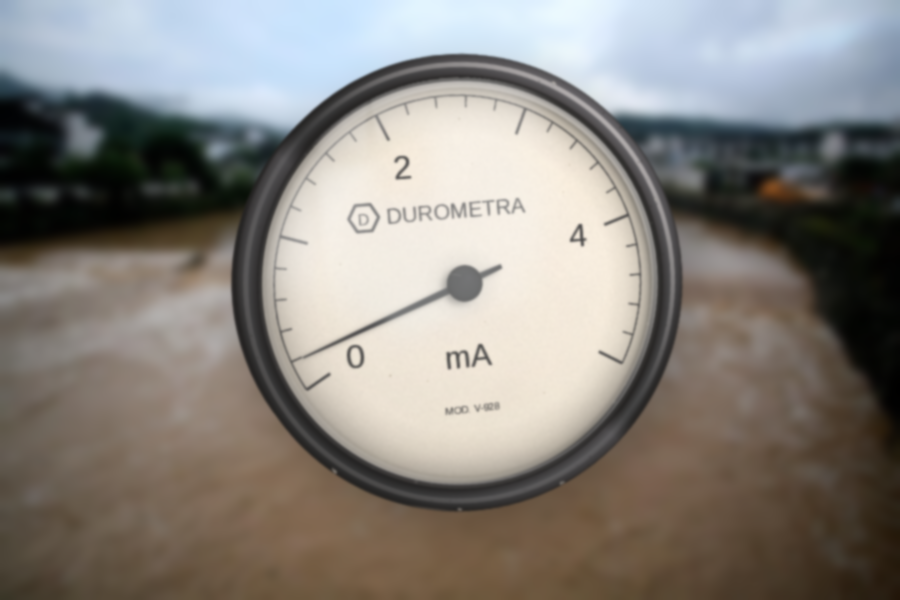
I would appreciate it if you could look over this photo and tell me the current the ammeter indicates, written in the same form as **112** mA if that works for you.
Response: **0.2** mA
